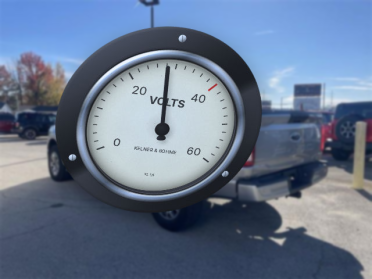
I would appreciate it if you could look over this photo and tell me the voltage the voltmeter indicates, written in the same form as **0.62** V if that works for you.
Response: **28** V
